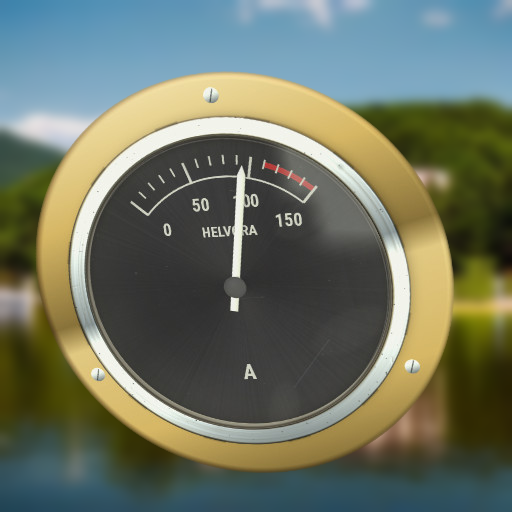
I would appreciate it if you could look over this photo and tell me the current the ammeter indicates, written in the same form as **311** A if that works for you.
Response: **95** A
